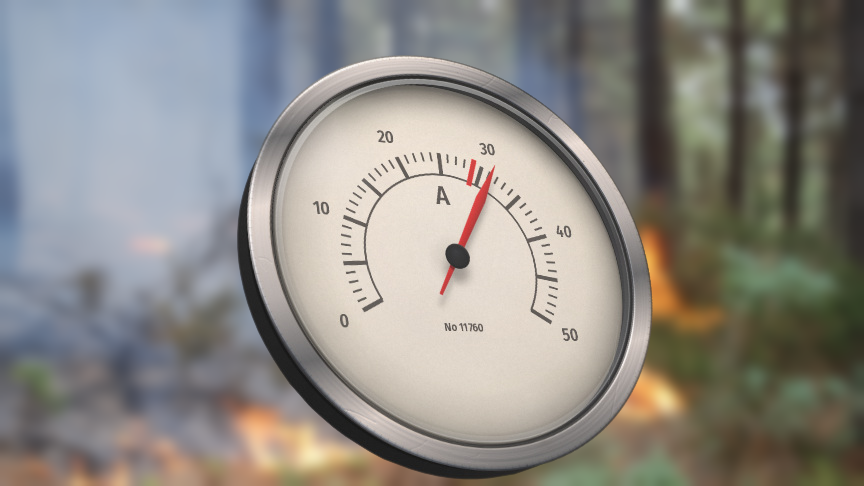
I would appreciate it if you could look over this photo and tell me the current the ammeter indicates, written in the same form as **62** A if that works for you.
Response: **31** A
